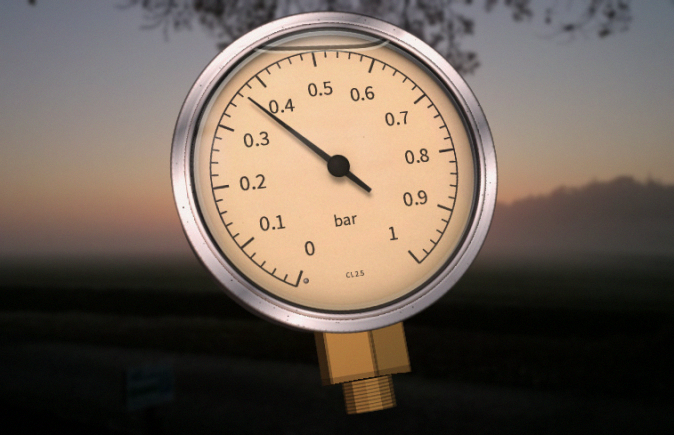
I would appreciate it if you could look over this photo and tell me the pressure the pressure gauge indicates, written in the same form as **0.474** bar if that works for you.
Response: **0.36** bar
